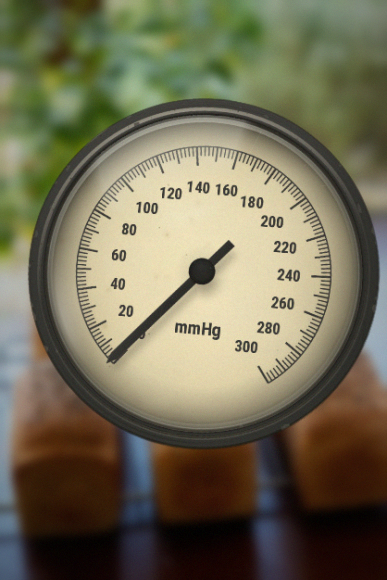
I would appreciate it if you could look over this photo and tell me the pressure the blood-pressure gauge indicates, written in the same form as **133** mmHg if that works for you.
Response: **2** mmHg
